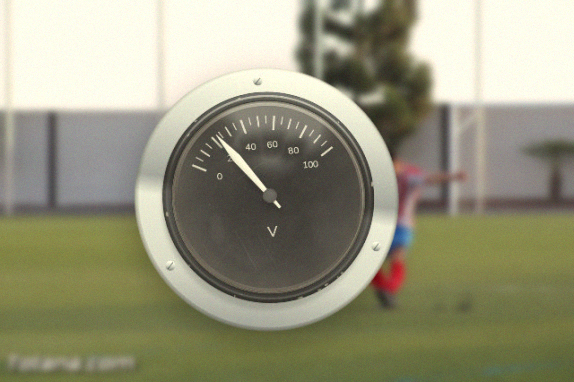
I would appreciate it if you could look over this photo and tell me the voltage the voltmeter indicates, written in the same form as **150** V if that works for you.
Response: **22.5** V
